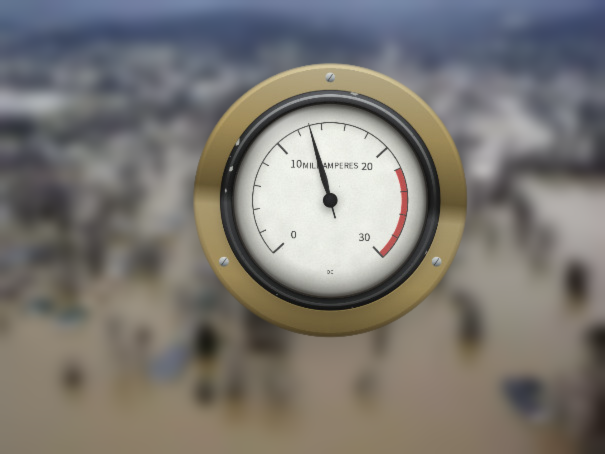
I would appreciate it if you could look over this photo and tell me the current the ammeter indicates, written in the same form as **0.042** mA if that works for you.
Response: **13** mA
